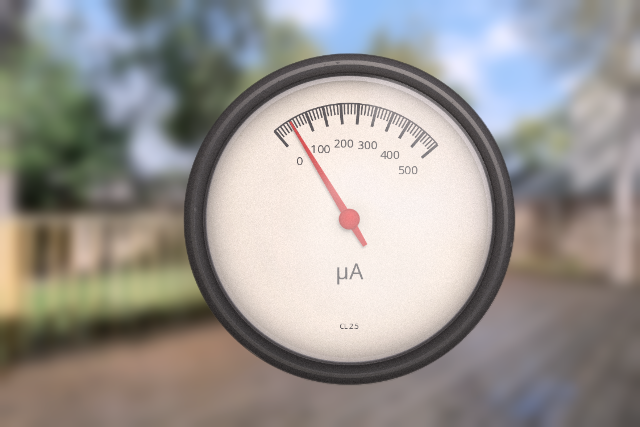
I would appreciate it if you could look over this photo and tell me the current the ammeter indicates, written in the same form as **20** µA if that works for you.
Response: **50** µA
